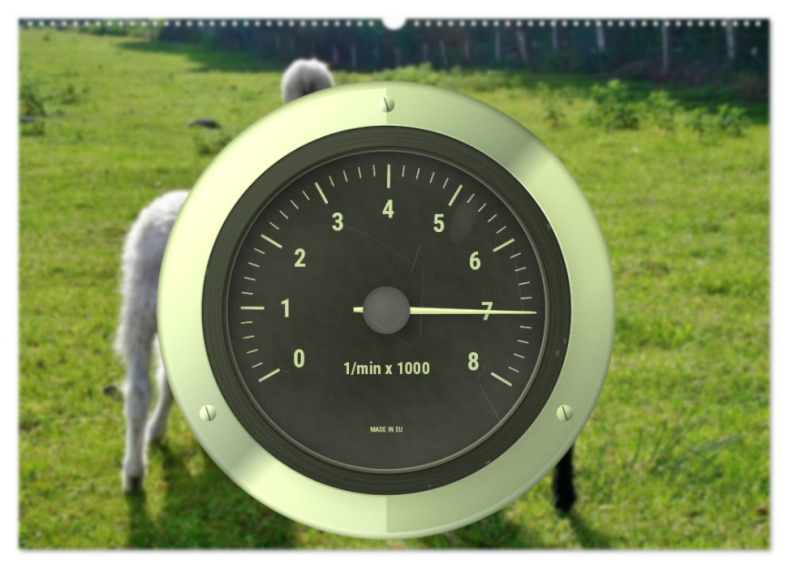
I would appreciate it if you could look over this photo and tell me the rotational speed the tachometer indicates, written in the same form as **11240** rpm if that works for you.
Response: **7000** rpm
